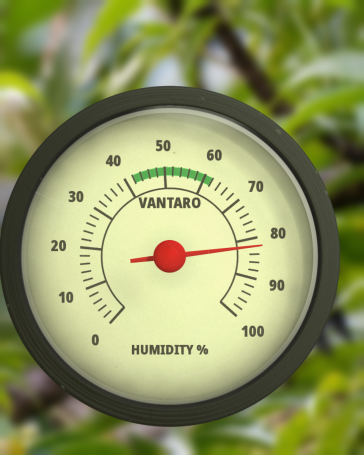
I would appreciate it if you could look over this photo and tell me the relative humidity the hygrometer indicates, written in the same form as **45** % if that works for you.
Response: **82** %
